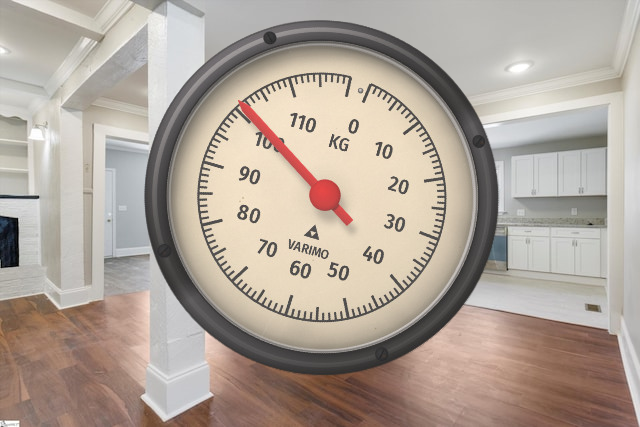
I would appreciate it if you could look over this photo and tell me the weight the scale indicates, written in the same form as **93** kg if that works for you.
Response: **101** kg
